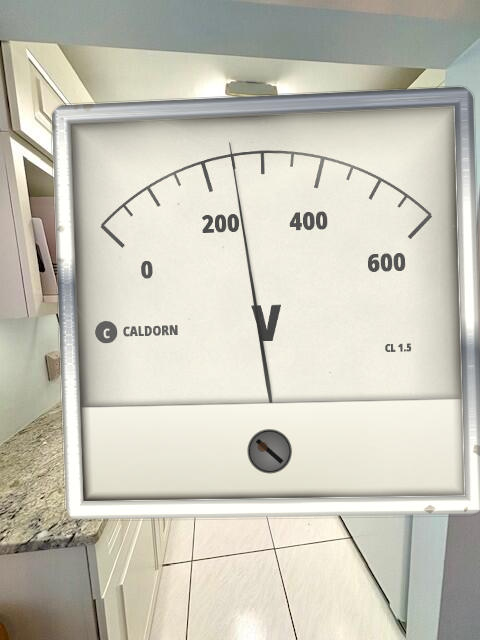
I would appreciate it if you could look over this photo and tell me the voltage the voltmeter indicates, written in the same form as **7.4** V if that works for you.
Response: **250** V
